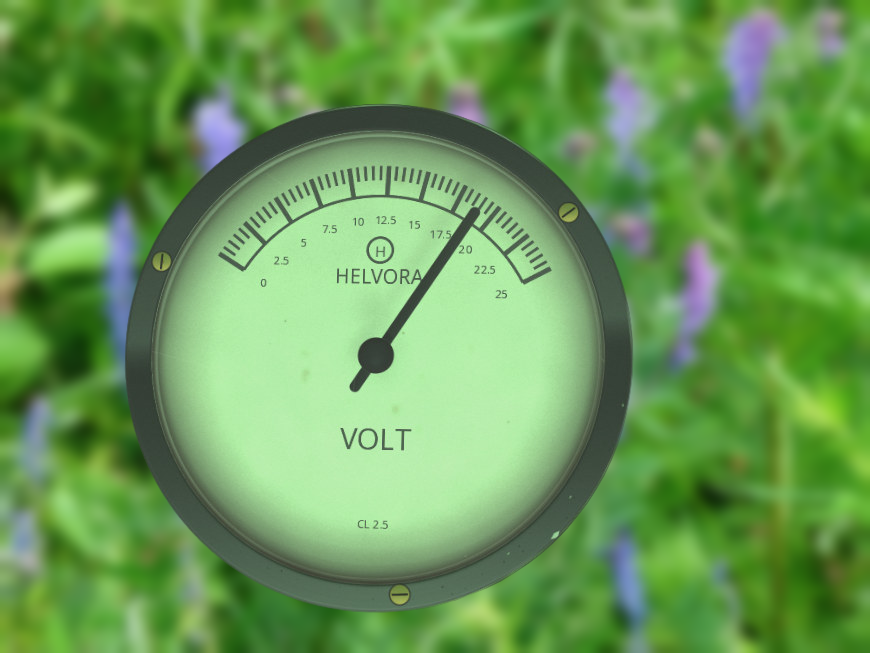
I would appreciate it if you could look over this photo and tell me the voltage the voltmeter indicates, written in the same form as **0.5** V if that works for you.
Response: **19** V
